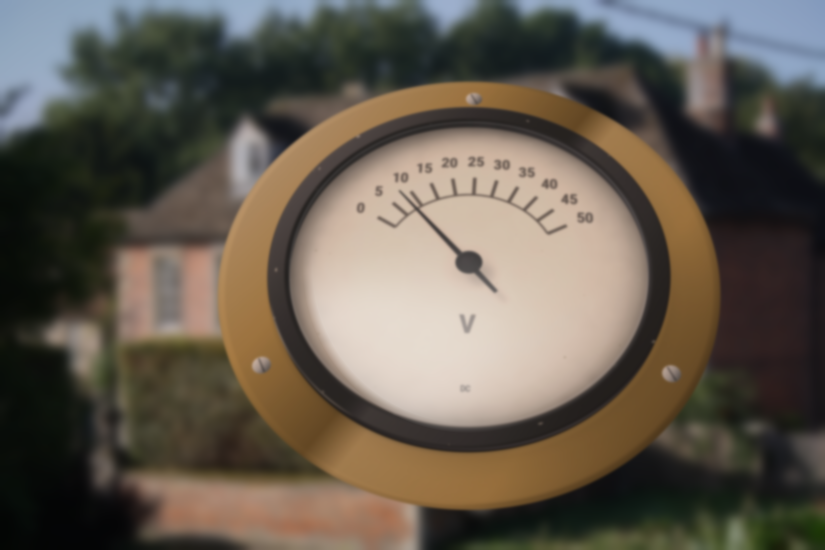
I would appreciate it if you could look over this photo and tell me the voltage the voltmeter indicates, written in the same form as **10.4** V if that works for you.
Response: **7.5** V
